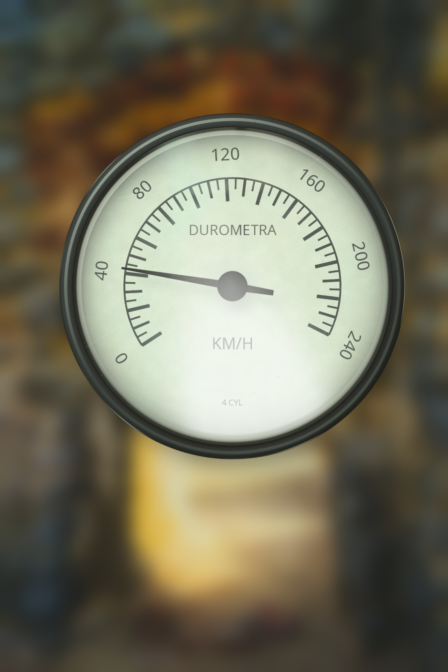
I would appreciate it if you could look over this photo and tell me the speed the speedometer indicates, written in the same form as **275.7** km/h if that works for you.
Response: **42.5** km/h
